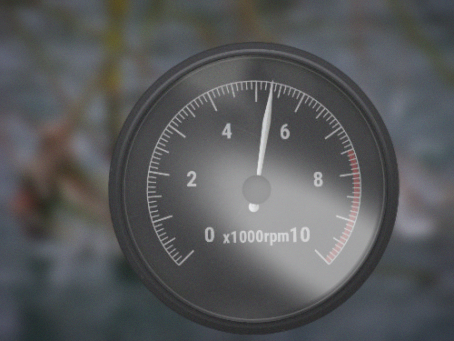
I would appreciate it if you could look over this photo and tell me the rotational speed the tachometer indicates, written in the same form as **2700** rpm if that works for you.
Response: **5300** rpm
